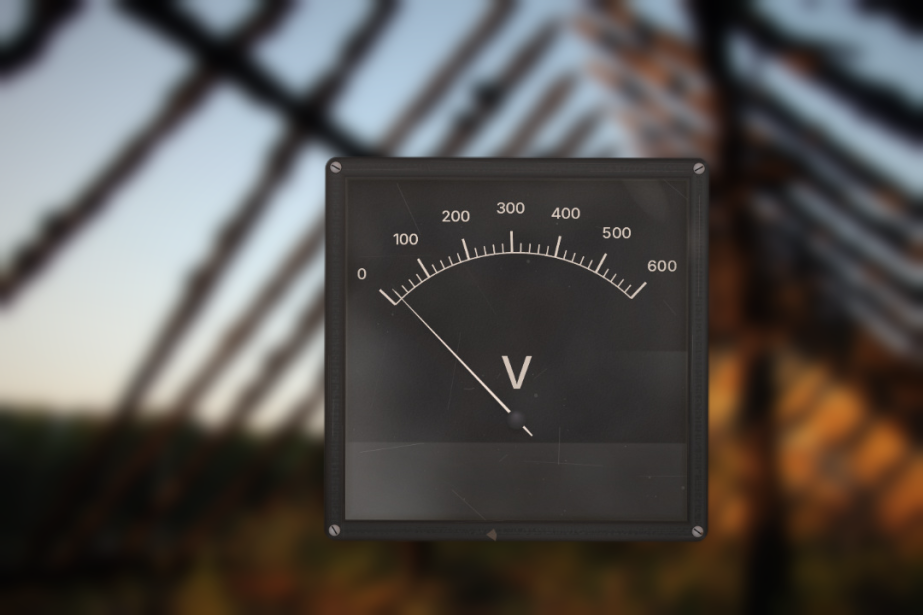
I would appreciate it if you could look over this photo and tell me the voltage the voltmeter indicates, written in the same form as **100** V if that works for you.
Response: **20** V
